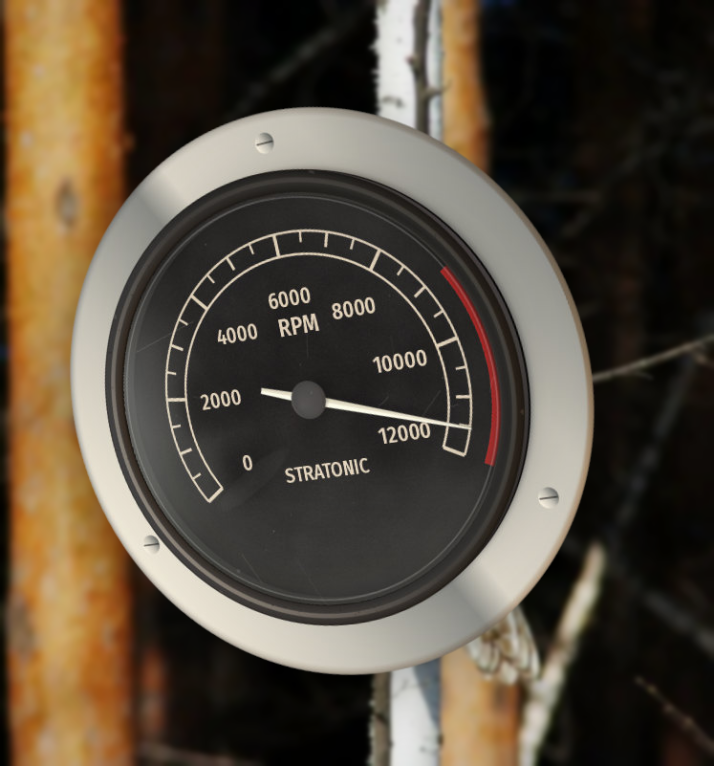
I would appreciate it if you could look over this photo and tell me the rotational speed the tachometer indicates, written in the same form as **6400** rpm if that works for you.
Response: **11500** rpm
